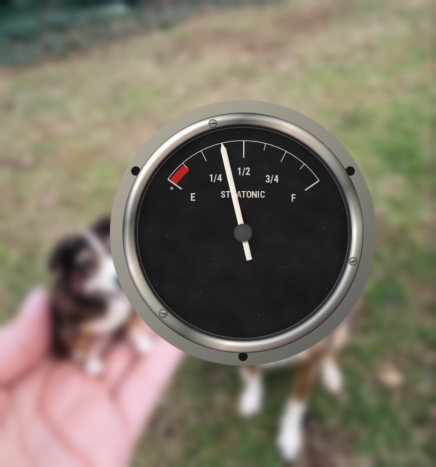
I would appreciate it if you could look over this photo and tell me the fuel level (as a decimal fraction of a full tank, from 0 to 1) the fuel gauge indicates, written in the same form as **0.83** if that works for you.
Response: **0.375**
